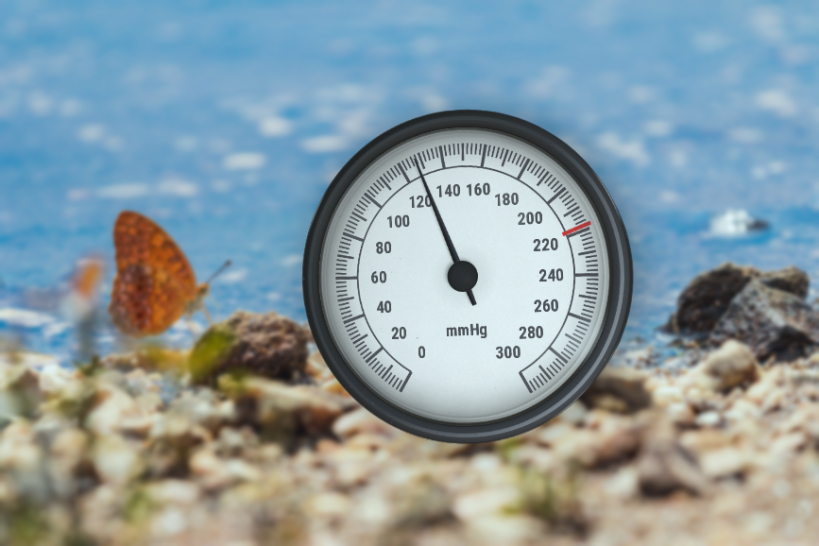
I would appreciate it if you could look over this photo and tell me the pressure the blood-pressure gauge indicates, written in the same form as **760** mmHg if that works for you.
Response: **128** mmHg
